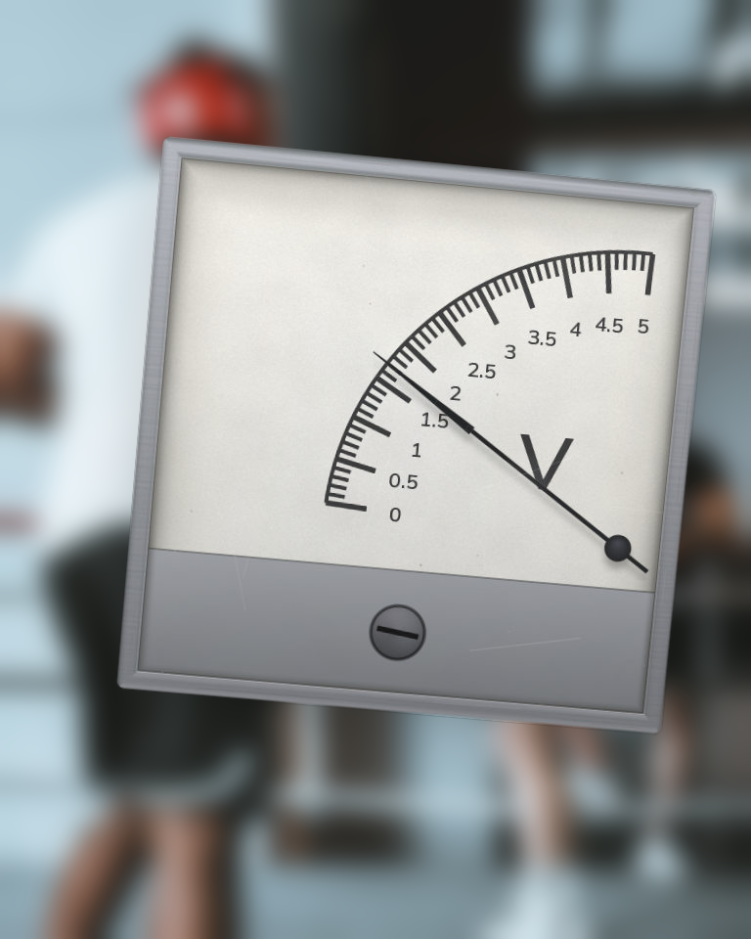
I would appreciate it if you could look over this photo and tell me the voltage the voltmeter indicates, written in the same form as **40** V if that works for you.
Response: **1.7** V
